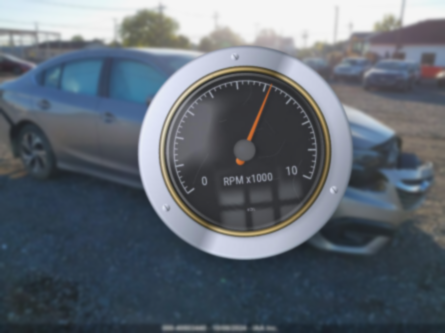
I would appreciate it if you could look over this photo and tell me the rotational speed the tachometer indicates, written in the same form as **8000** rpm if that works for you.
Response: **6200** rpm
